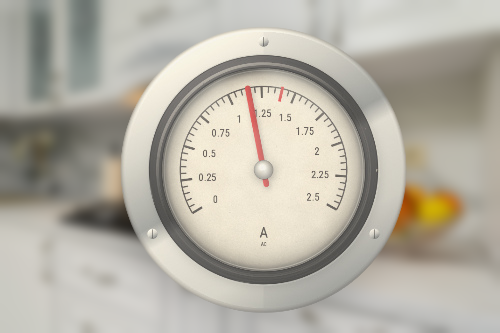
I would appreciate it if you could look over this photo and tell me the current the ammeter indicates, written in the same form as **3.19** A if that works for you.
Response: **1.15** A
